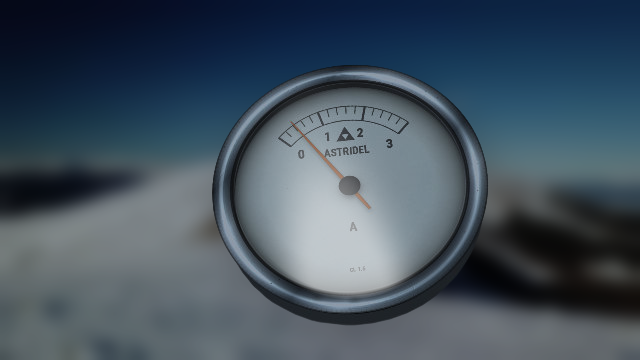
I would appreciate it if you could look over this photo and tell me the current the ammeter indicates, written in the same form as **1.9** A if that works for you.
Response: **0.4** A
